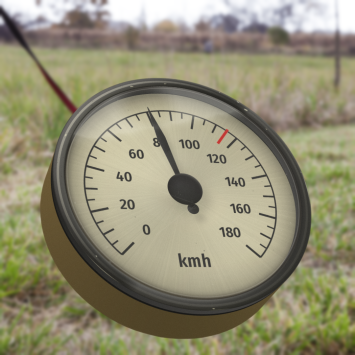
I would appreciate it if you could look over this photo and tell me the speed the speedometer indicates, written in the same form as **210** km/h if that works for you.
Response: **80** km/h
